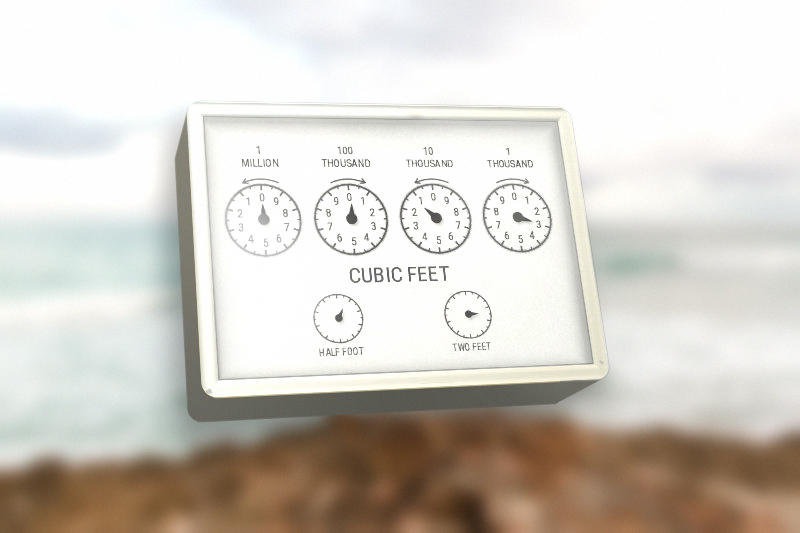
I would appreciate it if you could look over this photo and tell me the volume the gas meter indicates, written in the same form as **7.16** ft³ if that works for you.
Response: **1300** ft³
